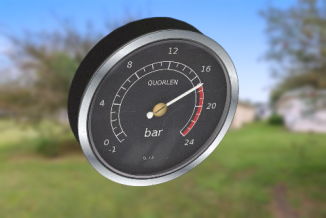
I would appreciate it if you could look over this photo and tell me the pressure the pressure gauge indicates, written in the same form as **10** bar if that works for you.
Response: **17** bar
